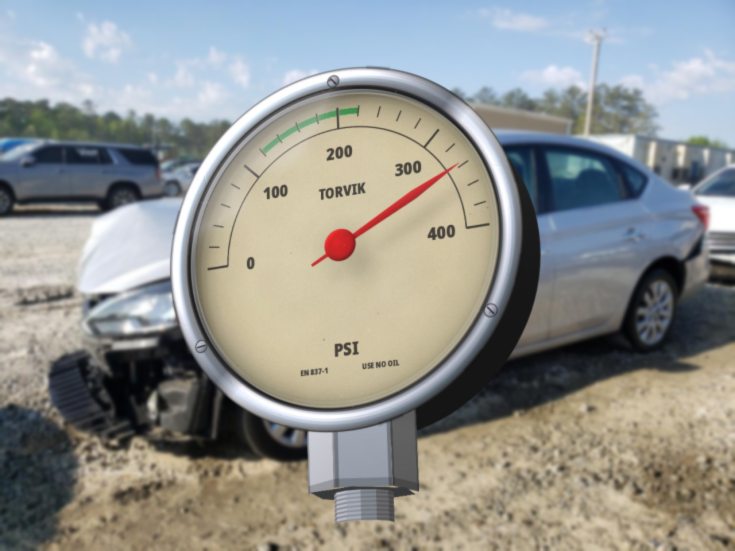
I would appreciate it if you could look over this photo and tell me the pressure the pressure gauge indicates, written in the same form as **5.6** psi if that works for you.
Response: **340** psi
